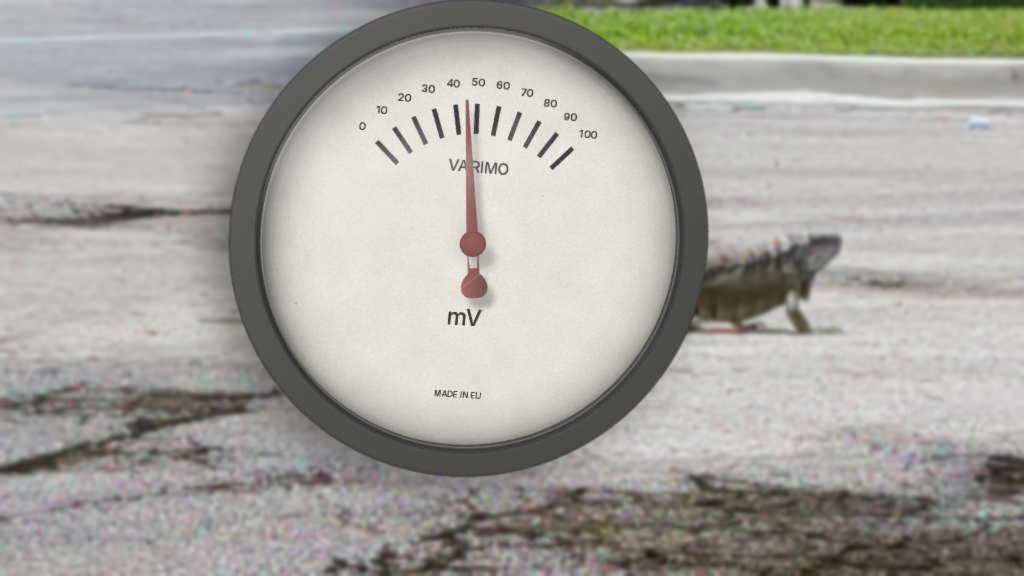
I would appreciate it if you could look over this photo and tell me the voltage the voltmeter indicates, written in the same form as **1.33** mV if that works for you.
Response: **45** mV
